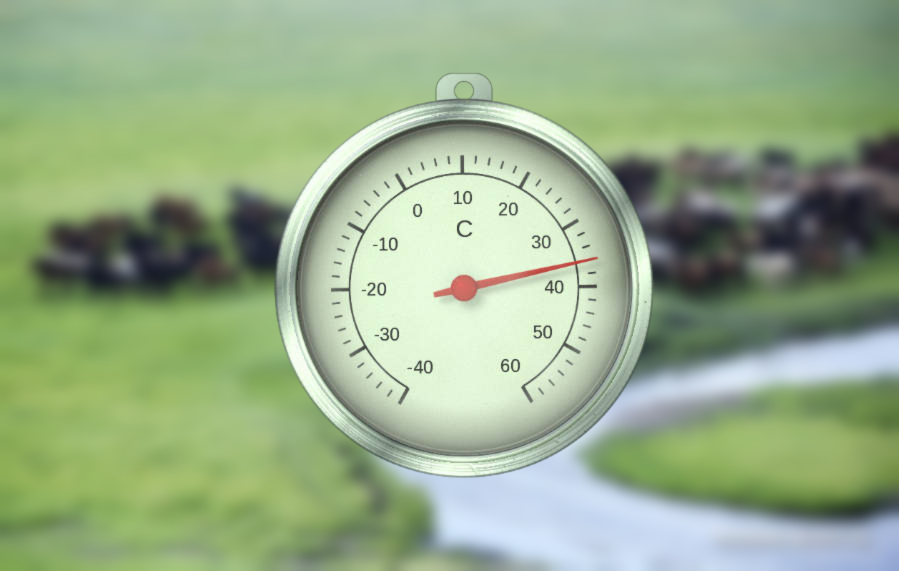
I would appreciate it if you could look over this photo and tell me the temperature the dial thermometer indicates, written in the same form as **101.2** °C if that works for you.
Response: **36** °C
